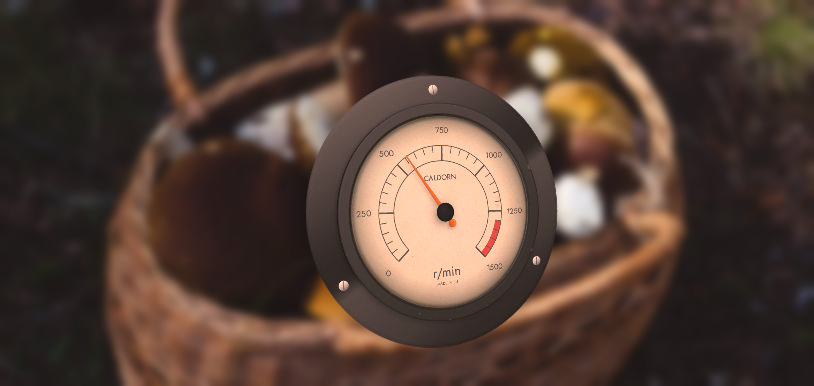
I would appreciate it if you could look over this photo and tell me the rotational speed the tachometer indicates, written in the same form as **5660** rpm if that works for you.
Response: **550** rpm
